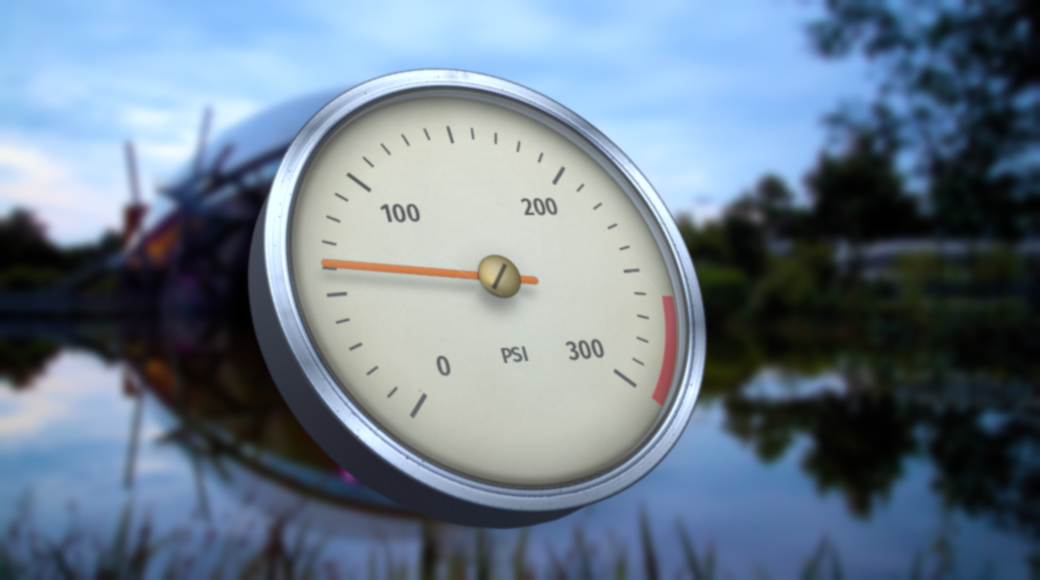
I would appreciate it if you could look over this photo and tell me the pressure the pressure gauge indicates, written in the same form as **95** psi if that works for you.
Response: **60** psi
